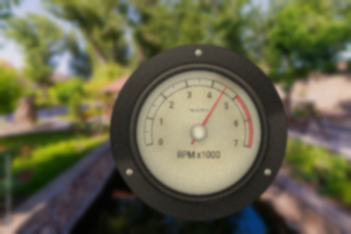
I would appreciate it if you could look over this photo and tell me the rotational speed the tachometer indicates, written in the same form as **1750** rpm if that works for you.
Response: **4500** rpm
